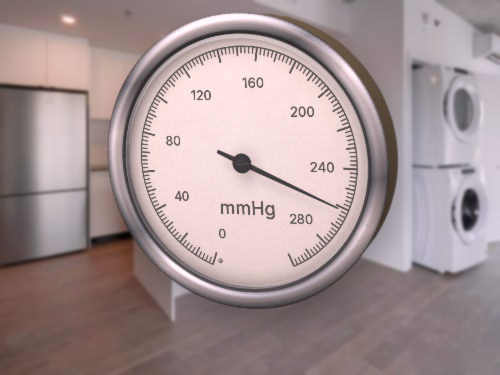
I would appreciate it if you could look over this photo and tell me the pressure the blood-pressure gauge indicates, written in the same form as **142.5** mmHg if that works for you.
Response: **260** mmHg
